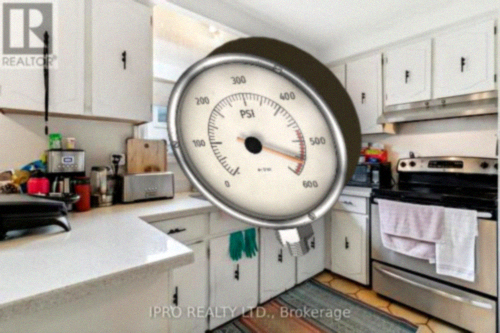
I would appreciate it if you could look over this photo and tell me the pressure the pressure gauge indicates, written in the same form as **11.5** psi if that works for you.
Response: **550** psi
